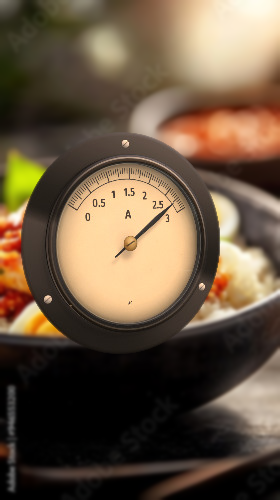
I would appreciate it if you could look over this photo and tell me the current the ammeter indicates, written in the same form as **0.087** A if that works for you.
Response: **2.75** A
